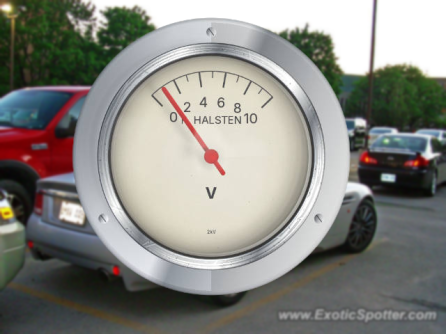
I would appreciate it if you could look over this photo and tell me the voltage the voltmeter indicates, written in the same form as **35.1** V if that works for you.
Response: **1** V
